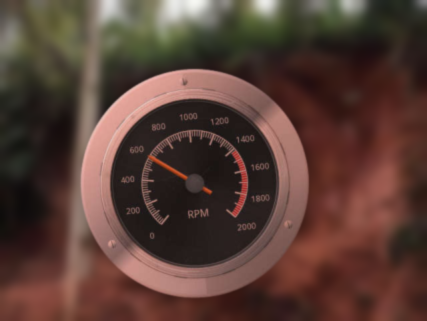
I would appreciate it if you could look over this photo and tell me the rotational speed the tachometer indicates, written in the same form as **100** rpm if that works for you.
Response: **600** rpm
